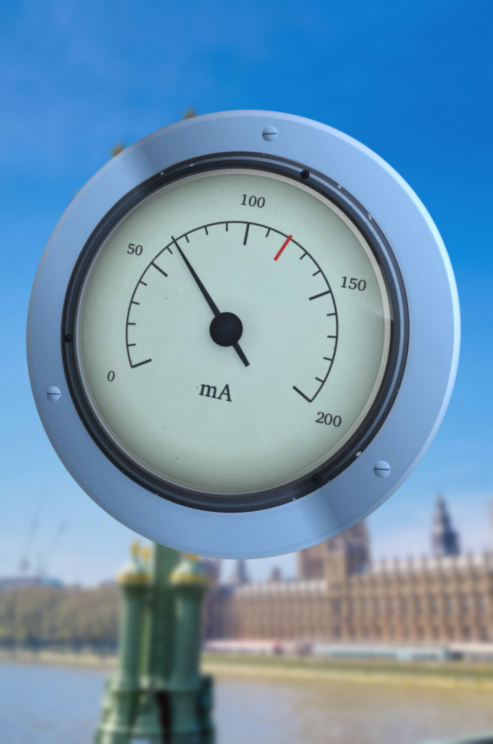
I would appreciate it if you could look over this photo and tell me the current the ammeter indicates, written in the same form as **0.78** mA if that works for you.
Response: **65** mA
